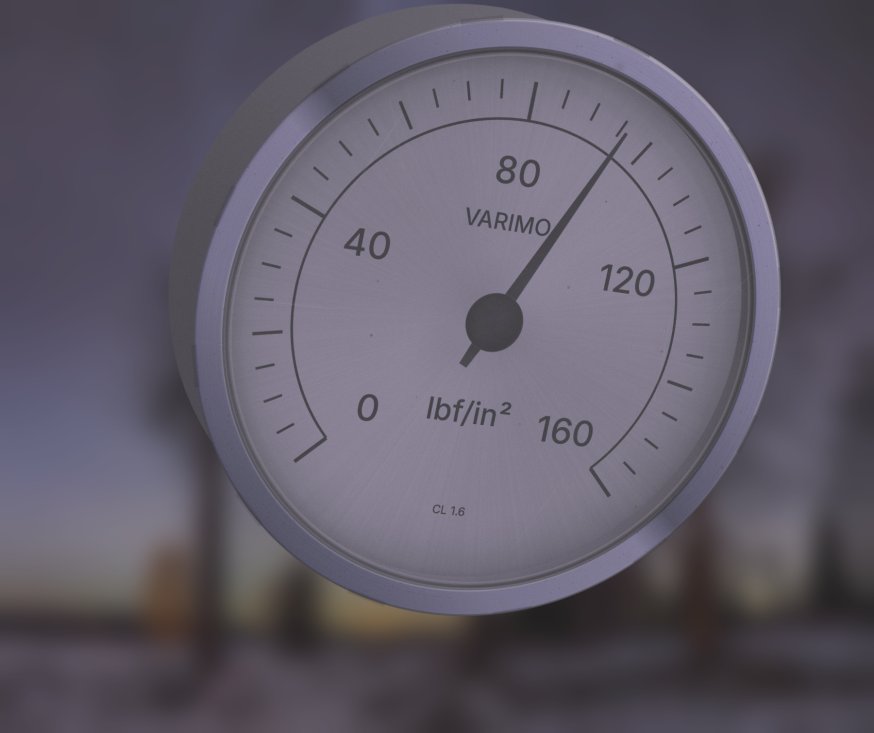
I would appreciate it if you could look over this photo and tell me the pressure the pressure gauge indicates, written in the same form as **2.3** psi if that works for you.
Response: **95** psi
